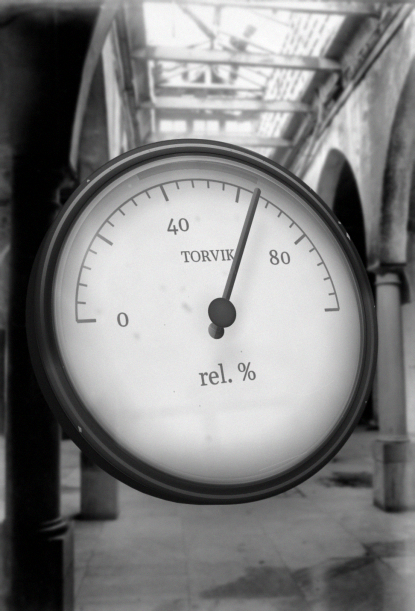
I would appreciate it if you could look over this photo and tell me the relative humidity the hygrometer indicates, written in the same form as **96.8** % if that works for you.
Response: **64** %
